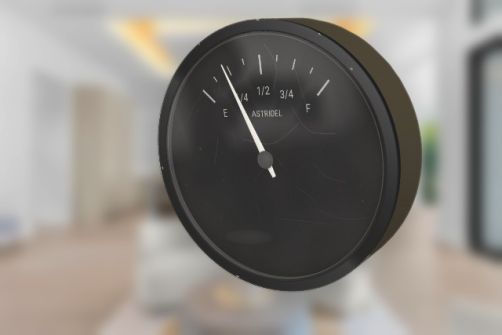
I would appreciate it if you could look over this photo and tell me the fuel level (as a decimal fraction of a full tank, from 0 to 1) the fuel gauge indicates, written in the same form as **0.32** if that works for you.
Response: **0.25**
